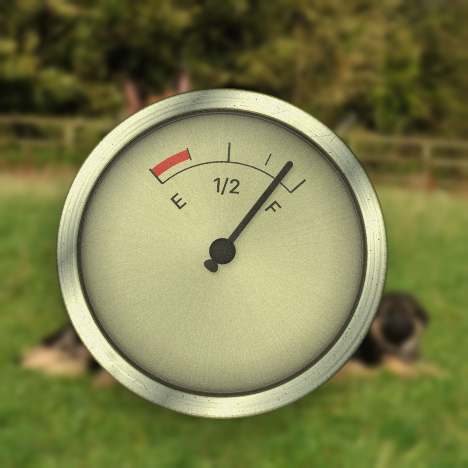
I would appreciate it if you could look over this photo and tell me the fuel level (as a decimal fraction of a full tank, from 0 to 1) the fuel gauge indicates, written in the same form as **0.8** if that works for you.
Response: **0.875**
